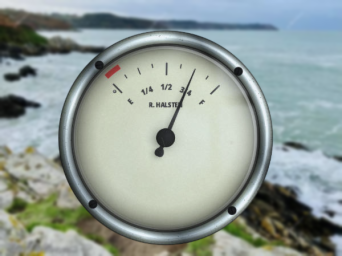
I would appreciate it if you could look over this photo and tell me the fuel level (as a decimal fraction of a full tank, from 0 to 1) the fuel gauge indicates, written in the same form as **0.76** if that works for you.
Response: **0.75**
